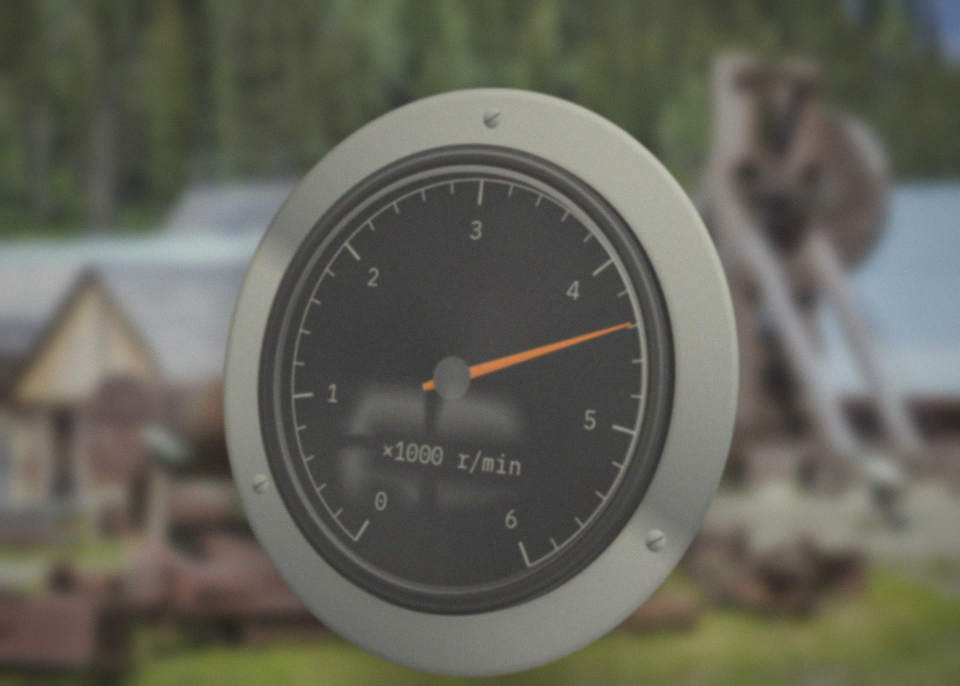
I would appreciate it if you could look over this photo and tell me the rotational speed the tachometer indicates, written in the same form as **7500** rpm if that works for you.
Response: **4400** rpm
